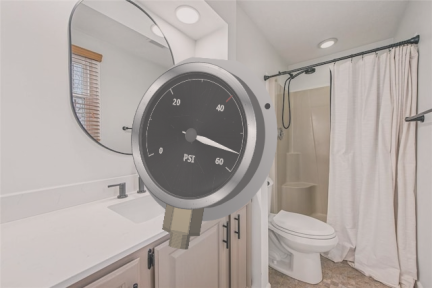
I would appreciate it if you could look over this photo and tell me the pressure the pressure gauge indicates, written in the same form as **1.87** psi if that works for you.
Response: **55** psi
